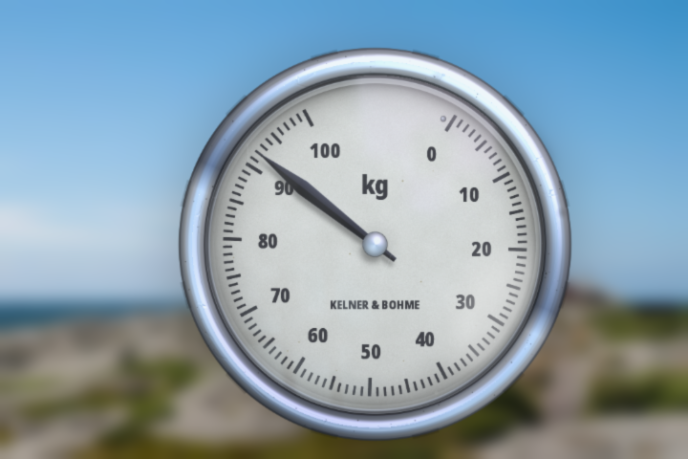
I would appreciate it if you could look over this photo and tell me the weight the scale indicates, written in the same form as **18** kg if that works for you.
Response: **92** kg
